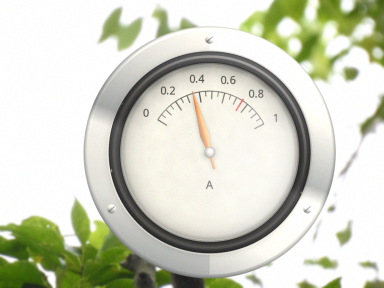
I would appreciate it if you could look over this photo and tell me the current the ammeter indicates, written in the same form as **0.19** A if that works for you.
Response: **0.35** A
